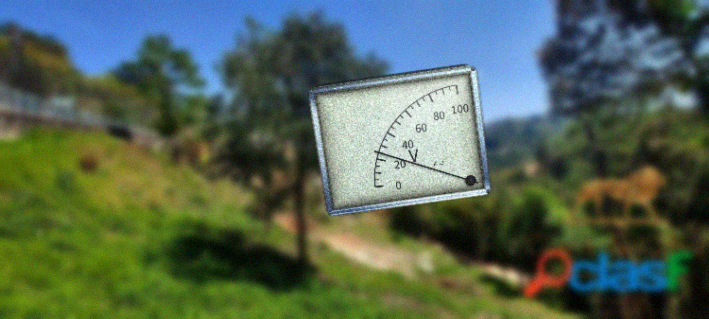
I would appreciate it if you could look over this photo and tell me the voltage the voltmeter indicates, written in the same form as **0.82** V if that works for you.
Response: **25** V
